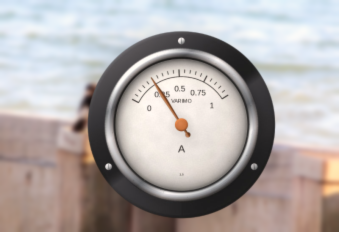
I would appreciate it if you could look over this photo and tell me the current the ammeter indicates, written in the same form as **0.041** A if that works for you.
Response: **0.25** A
